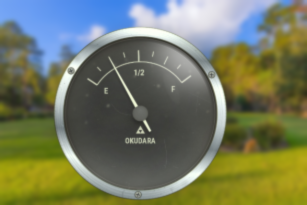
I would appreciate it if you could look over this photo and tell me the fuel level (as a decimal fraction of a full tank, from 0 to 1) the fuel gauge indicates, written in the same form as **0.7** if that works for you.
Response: **0.25**
